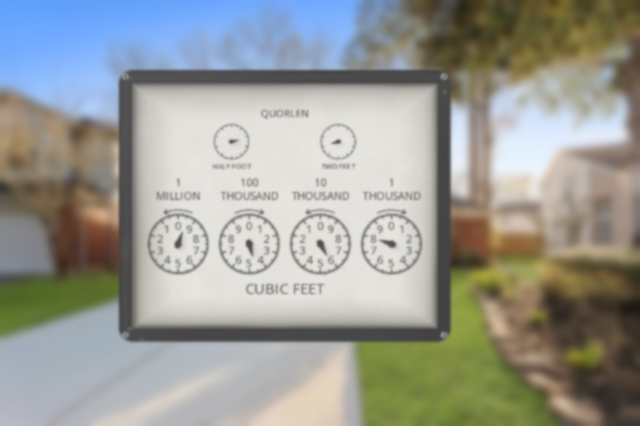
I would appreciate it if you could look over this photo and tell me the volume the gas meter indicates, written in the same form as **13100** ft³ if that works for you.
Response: **945800** ft³
